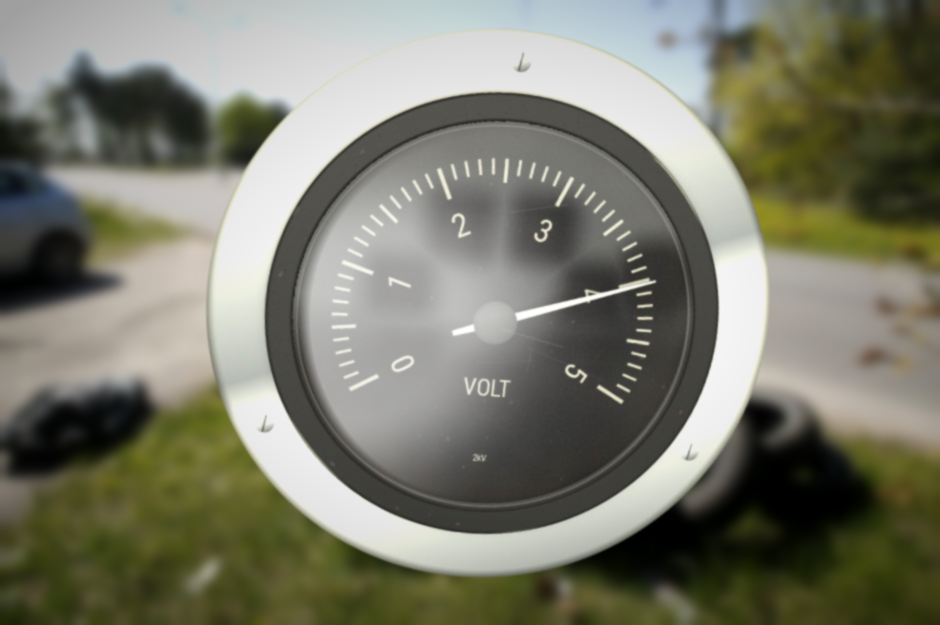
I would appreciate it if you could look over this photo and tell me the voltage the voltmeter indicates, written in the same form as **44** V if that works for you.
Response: **4** V
